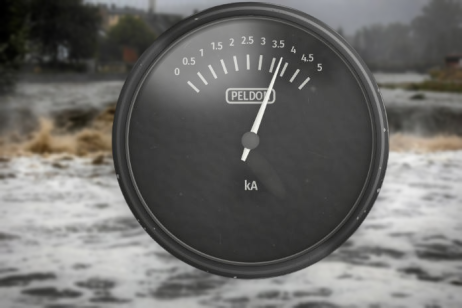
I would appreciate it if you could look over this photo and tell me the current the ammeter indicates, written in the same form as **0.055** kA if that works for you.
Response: **3.75** kA
